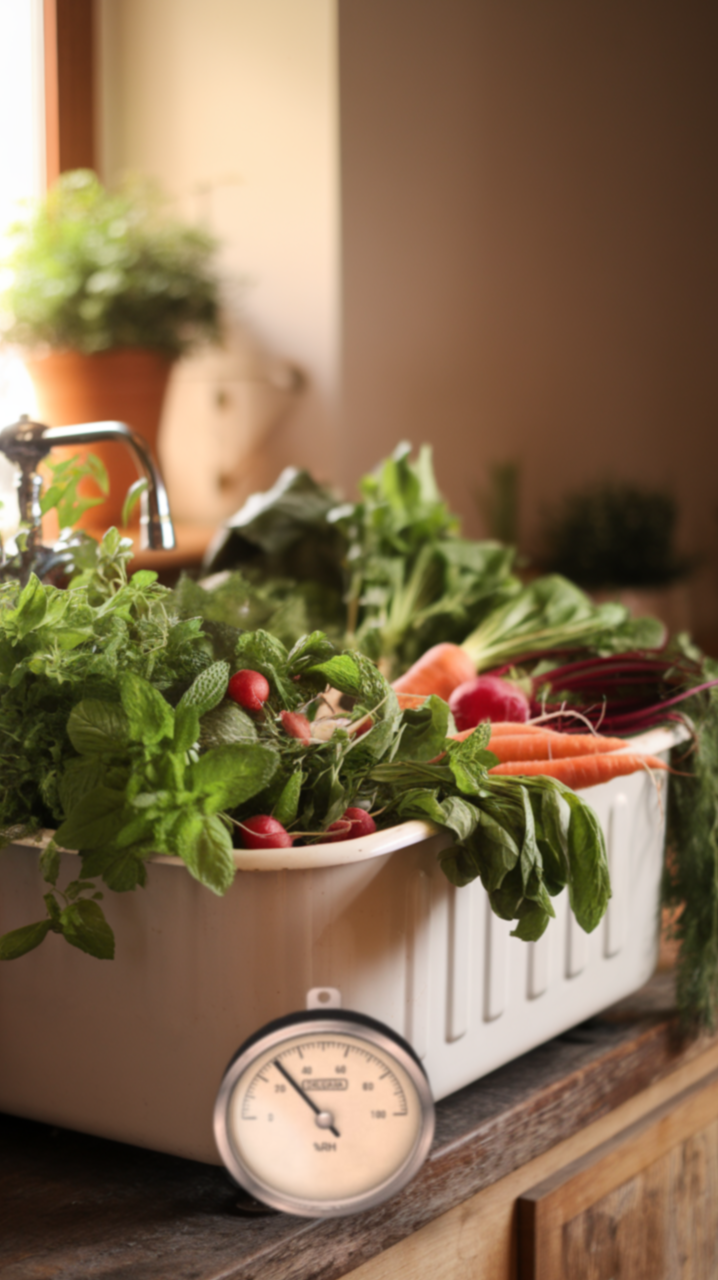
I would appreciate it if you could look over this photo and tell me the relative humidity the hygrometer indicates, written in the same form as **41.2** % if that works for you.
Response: **30** %
